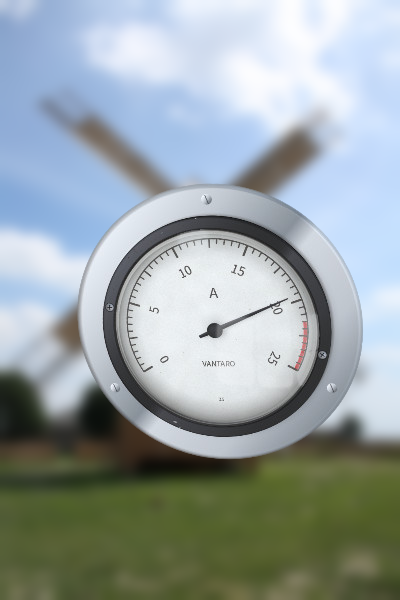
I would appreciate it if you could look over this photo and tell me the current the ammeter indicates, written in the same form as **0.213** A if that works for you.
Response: **19.5** A
